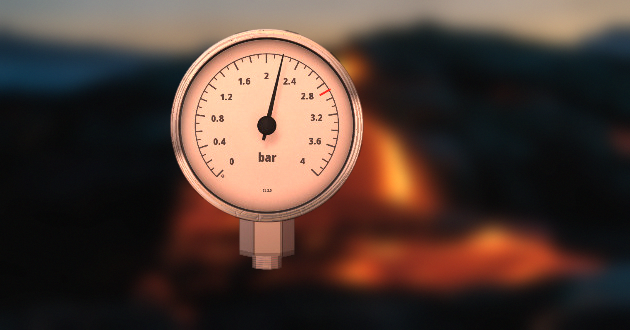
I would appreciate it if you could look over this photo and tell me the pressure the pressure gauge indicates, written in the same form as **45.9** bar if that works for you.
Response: **2.2** bar
